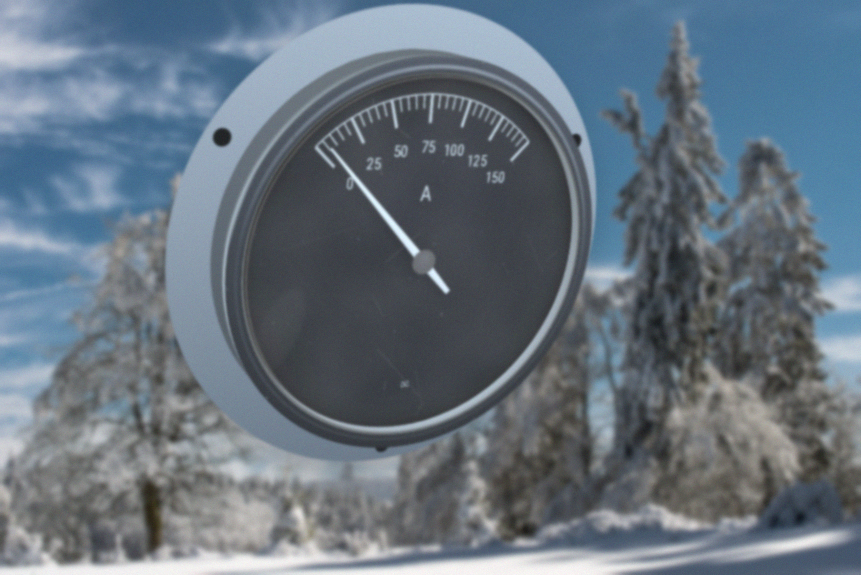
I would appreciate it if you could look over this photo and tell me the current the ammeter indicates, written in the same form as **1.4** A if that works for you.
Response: **5** A
